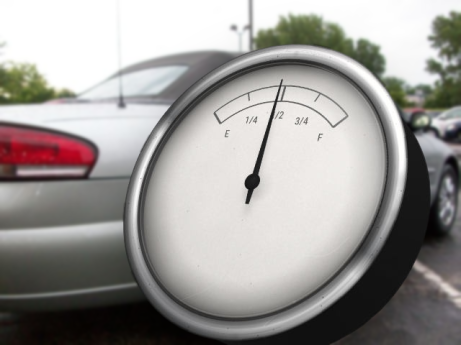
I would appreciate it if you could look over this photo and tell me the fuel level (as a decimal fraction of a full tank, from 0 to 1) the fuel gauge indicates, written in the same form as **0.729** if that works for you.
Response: **0.5**
